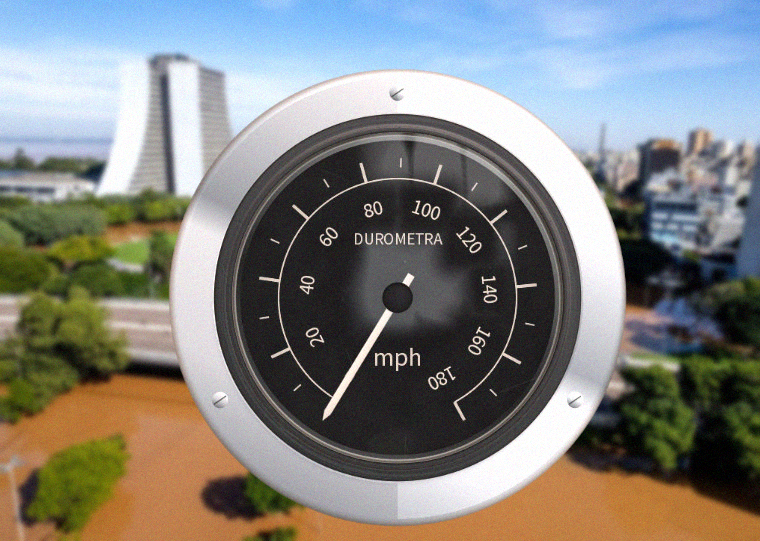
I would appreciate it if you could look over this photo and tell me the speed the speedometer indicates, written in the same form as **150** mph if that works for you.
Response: **0** mph
